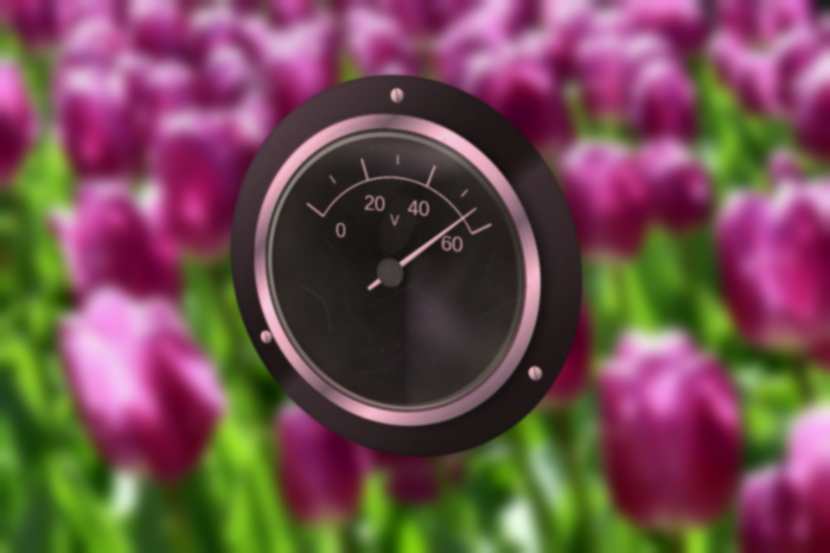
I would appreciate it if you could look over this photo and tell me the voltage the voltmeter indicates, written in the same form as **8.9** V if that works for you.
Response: **55** V
